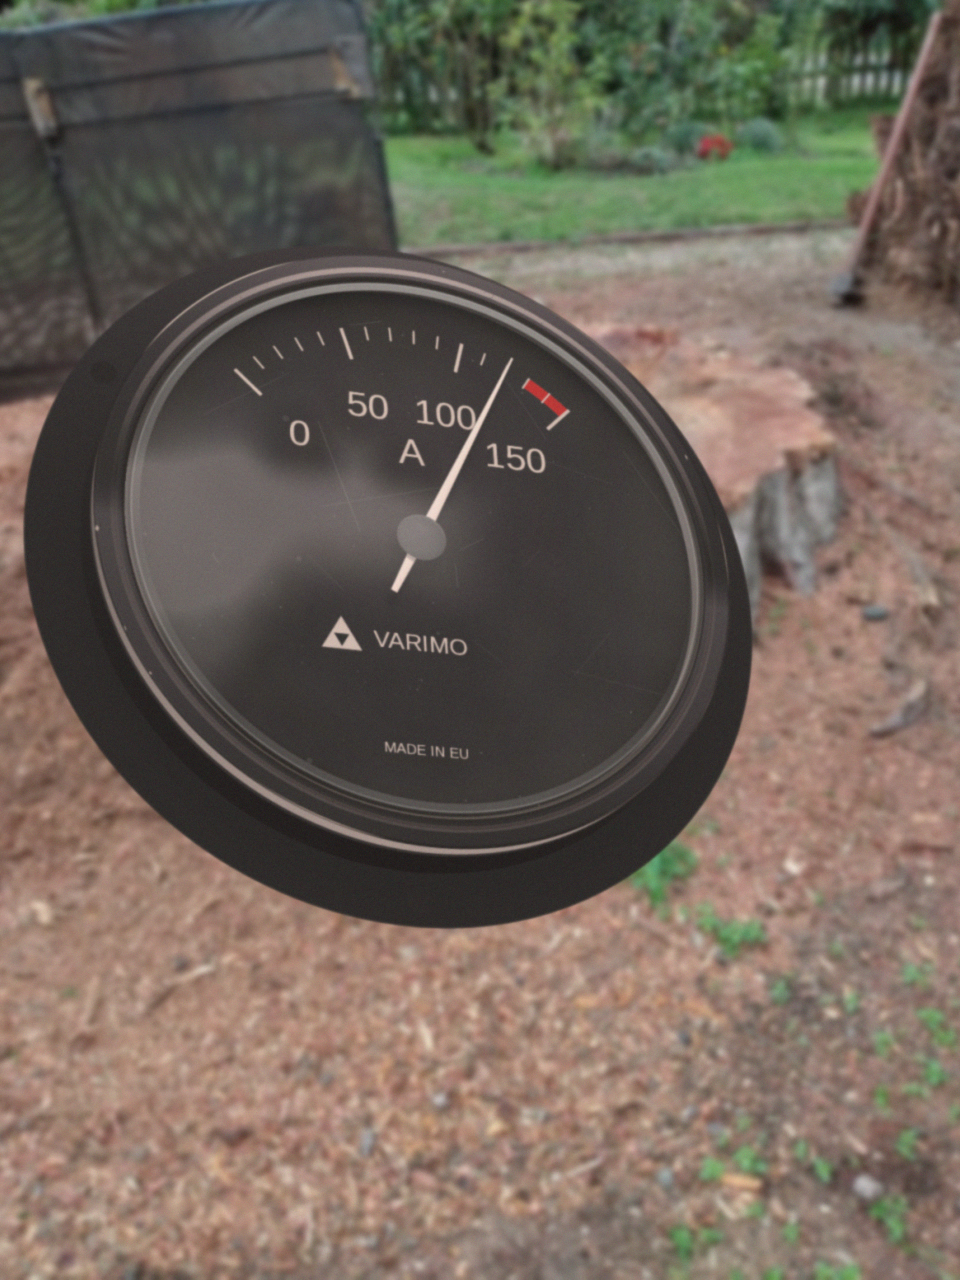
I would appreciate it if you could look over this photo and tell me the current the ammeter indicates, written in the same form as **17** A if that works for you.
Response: **120** A
